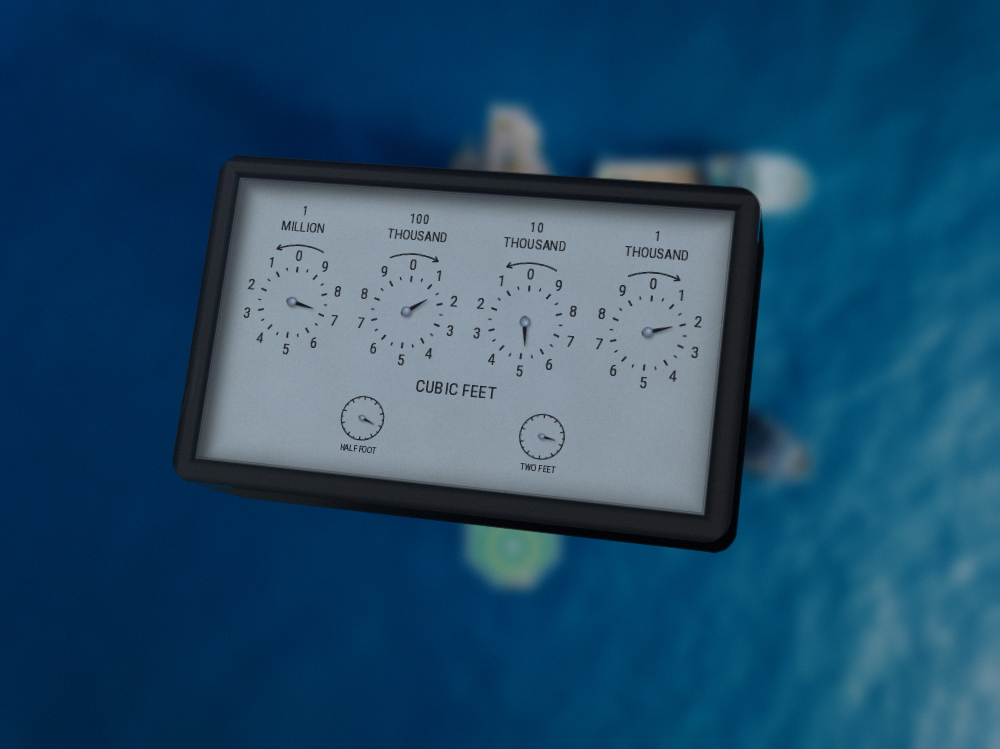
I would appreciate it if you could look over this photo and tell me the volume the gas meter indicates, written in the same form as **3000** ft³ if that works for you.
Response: **715200** ft³
